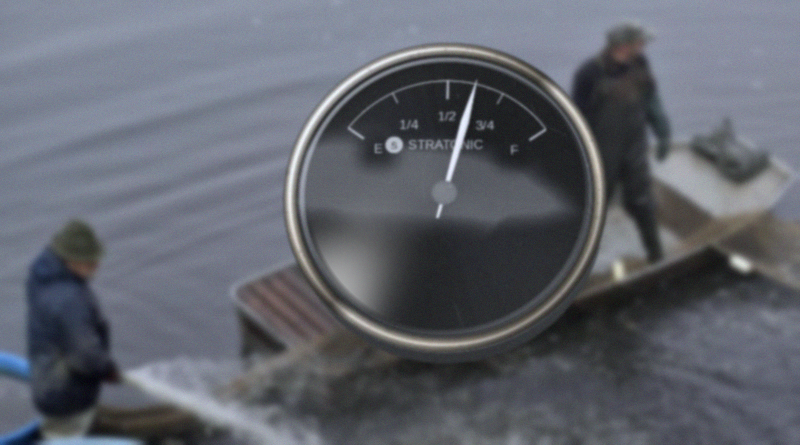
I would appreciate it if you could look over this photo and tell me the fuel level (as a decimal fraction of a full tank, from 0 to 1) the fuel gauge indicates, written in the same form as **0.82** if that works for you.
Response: **0.625**
